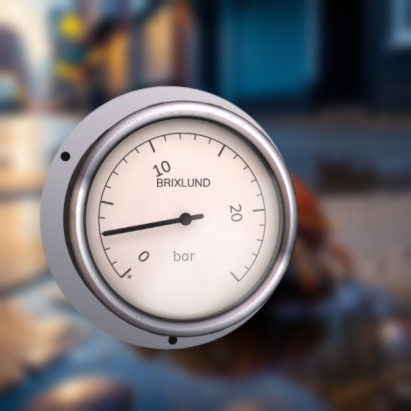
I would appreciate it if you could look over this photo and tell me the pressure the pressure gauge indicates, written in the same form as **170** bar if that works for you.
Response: **3** bar
